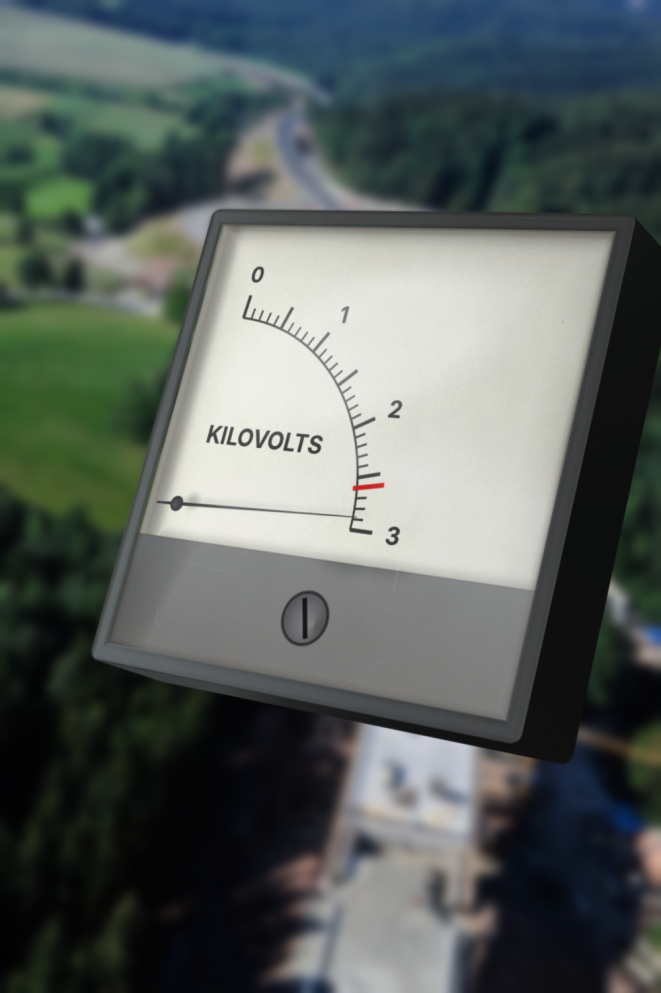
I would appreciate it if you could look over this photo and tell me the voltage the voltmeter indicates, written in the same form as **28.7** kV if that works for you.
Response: **2.9** kV
